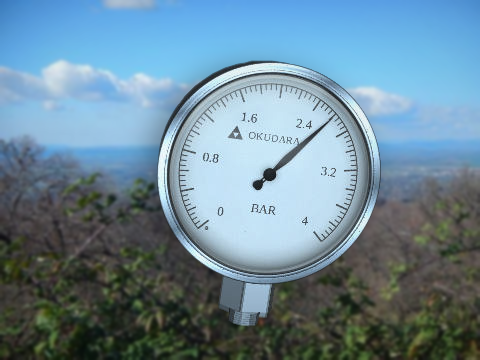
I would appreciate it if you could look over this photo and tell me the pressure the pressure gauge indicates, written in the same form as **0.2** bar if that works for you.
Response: **2.6** bar
